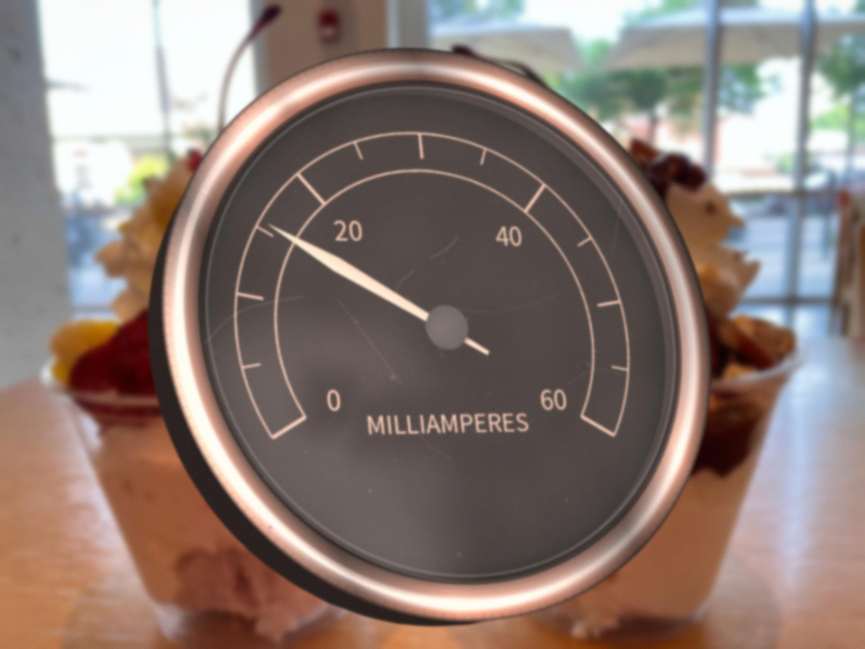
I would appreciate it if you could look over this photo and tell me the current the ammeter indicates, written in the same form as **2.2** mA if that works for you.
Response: **15** mA
